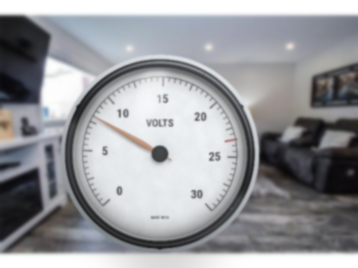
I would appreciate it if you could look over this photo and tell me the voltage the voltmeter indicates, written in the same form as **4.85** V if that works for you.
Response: **8** V
